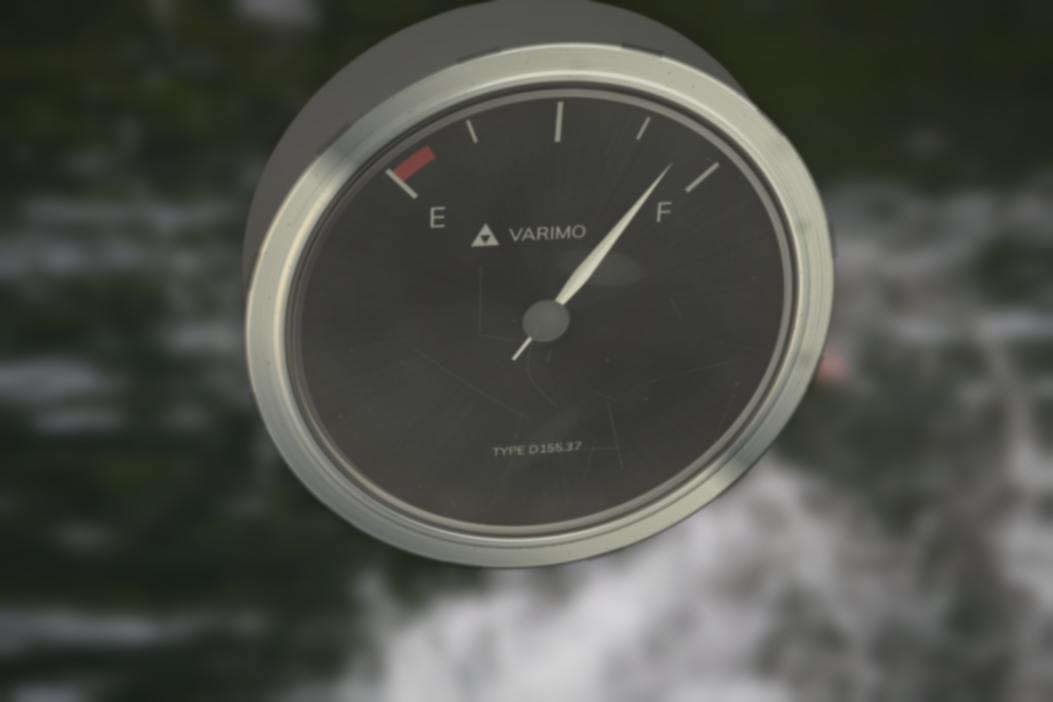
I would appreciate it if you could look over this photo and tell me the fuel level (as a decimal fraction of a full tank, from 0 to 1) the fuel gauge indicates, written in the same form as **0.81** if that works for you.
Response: **0.875**
